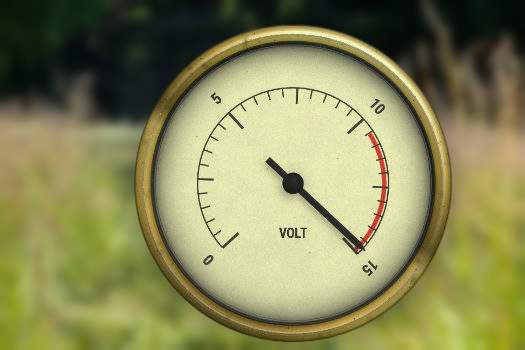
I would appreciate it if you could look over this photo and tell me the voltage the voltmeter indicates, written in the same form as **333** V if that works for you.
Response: **14.75** V
